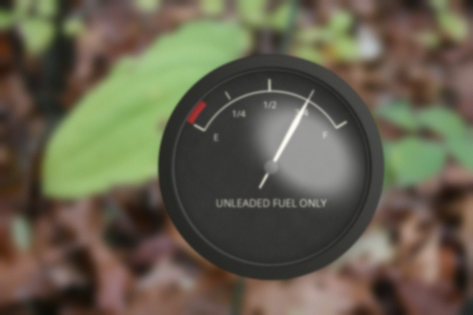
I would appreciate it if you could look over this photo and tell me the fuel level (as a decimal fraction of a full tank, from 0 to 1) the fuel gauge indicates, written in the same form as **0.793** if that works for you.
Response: **0.75**
